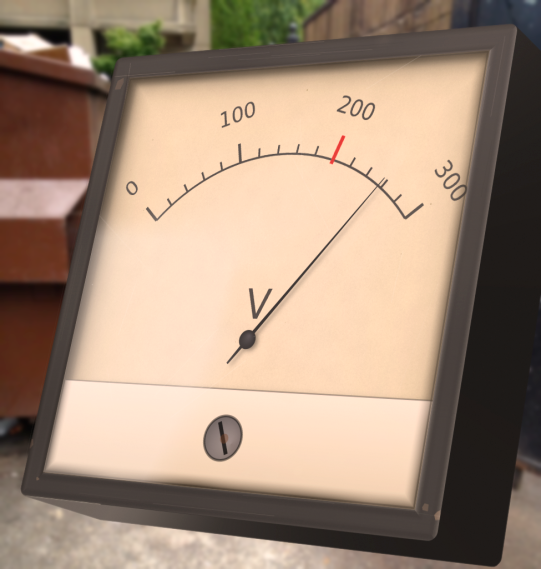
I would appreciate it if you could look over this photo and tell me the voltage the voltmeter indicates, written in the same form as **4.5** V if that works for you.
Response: **260** V
